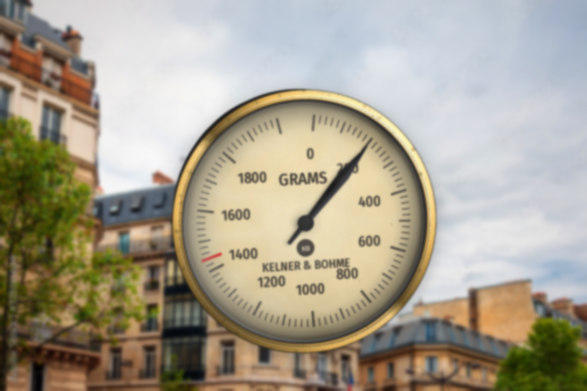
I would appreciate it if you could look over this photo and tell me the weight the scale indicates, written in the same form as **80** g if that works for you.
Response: **200** g
